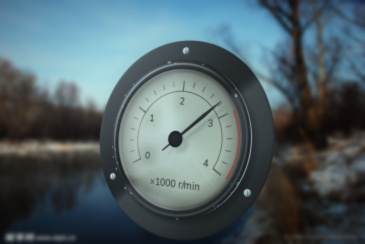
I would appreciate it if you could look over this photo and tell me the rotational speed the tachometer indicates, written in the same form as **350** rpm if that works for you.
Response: **2800** rpm
